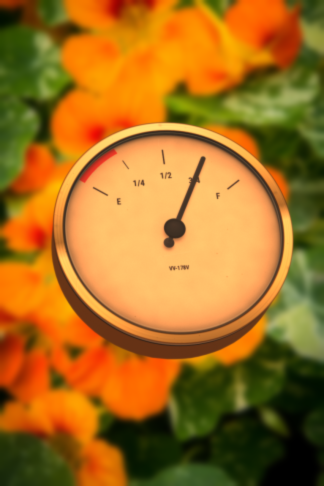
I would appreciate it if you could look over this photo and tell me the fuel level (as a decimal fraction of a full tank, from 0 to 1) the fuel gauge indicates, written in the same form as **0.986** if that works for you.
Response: **0.75**
